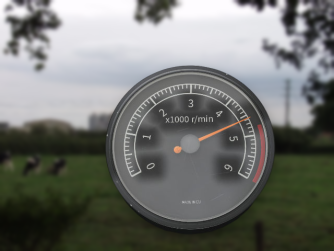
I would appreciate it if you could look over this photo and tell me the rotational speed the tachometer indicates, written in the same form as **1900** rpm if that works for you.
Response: **4600** rpm
